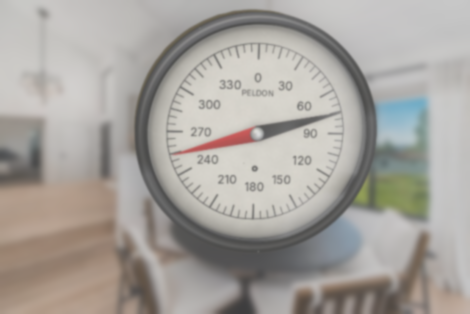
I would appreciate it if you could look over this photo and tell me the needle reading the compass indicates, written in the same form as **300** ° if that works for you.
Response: **255** °
